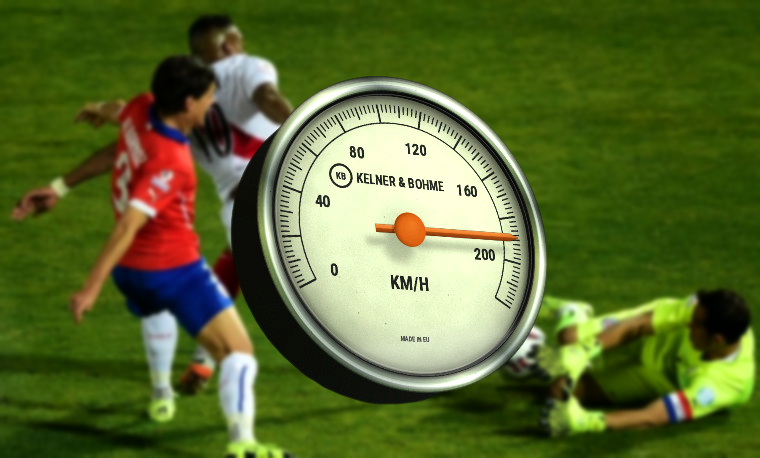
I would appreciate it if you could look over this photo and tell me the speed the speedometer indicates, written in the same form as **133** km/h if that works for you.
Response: **190** km/h
